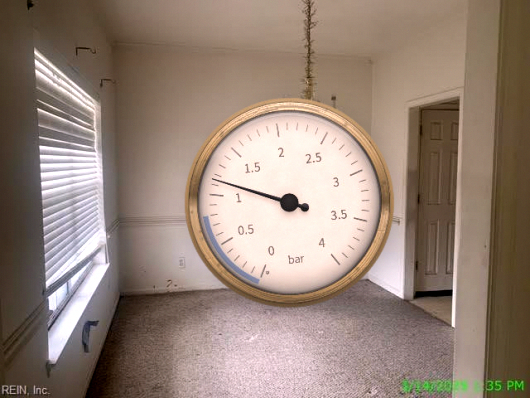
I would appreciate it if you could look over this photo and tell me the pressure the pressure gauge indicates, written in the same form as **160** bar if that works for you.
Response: **1.15** bar
